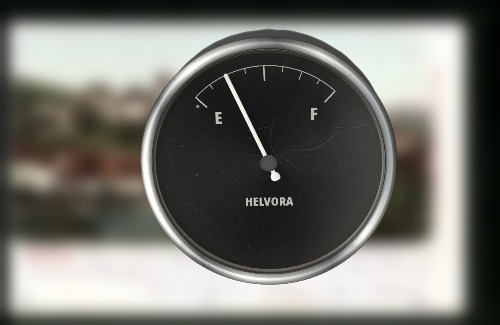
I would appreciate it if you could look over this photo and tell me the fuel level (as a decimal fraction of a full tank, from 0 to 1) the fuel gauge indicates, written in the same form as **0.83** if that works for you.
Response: **0.25**
